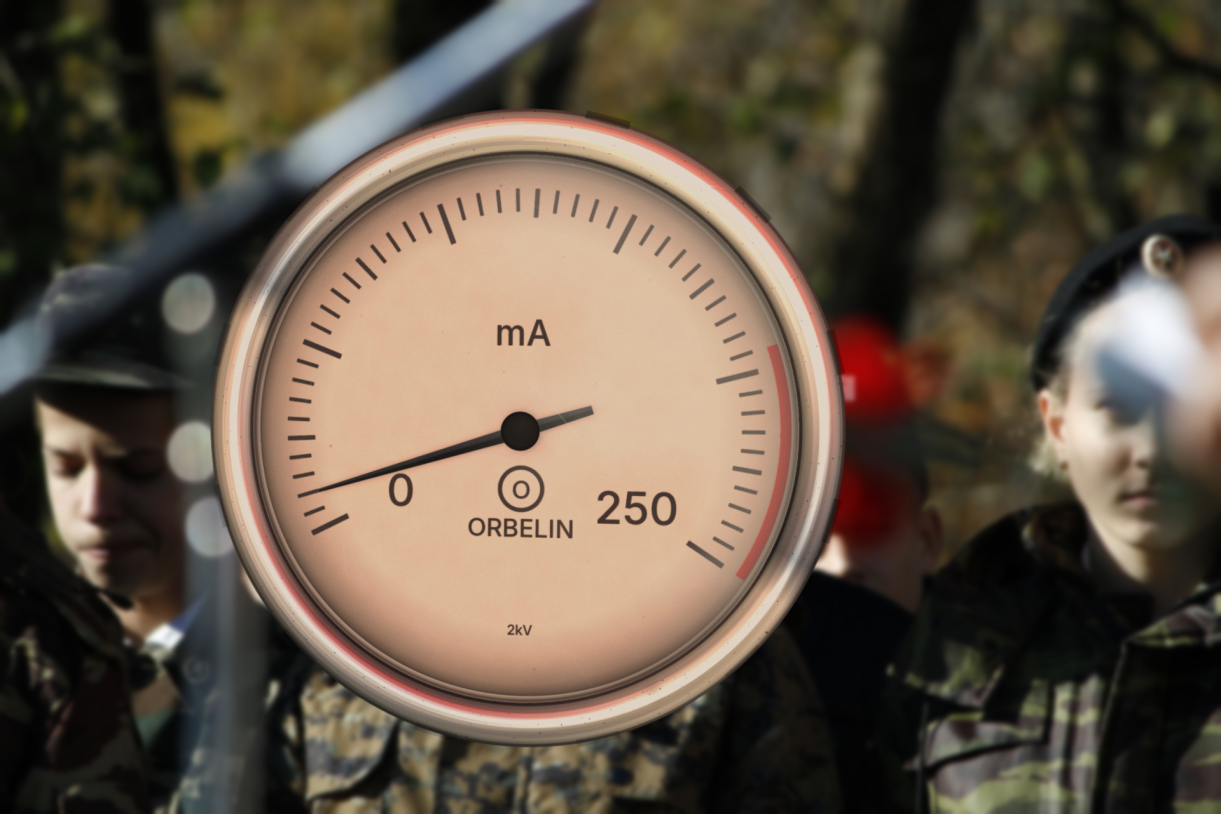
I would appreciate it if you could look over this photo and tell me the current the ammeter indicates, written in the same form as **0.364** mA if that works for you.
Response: **10** mA
